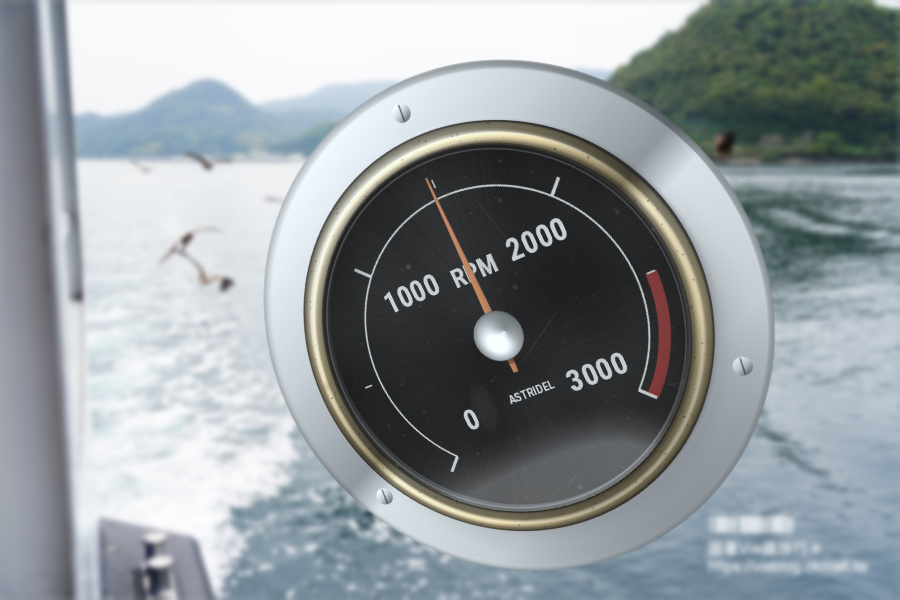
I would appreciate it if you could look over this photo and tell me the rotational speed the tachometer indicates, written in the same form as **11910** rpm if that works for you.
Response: **1500** rpm
